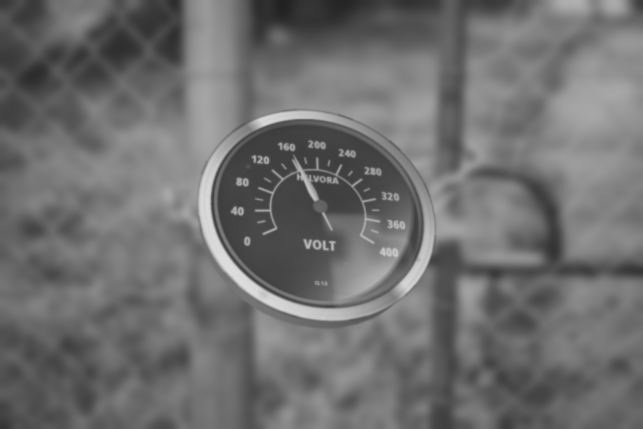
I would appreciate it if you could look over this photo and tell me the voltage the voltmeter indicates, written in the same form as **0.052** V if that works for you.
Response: **160** V
